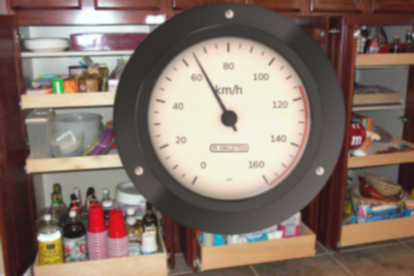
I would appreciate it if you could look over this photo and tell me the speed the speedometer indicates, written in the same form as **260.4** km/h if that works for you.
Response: **65** km/h
